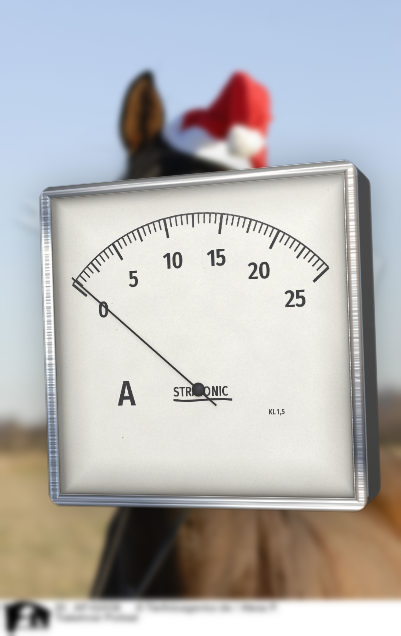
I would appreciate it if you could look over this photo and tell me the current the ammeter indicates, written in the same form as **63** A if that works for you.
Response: **0.5** A
